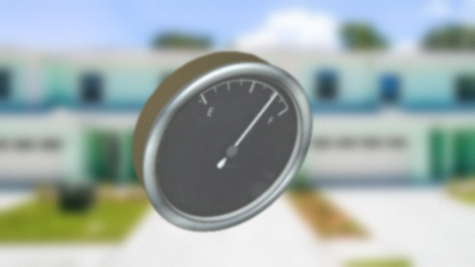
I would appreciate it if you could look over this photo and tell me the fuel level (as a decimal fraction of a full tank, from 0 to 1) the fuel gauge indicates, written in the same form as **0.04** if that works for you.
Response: **0.75**
